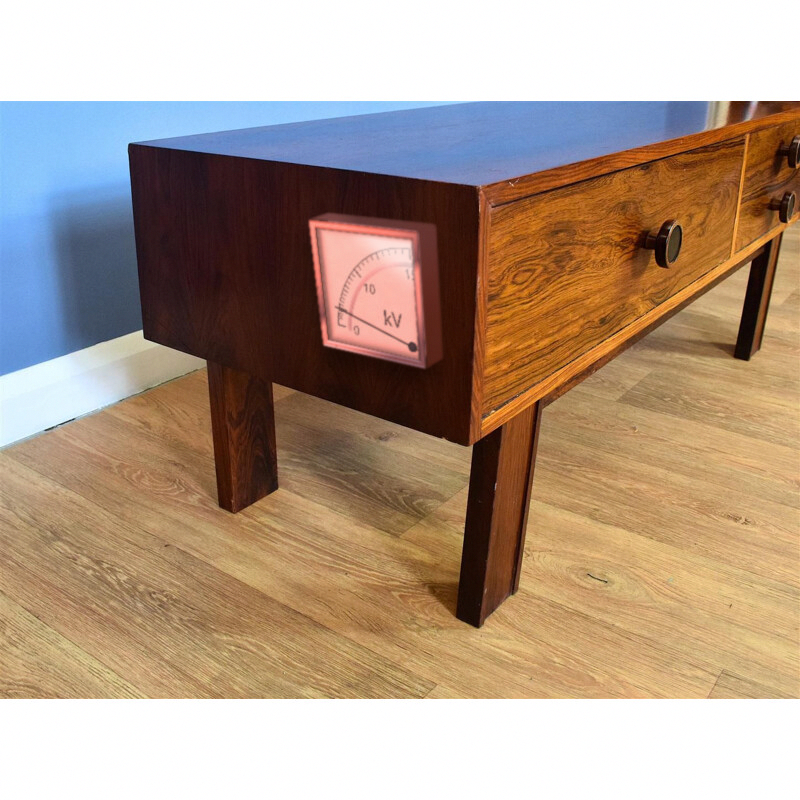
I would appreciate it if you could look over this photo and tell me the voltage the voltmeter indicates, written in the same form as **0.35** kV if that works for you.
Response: **5** kV
